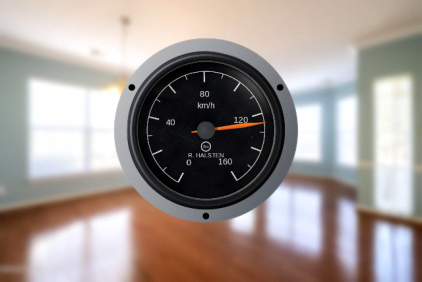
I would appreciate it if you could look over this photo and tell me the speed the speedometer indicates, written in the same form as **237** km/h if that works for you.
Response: **125** km/h
